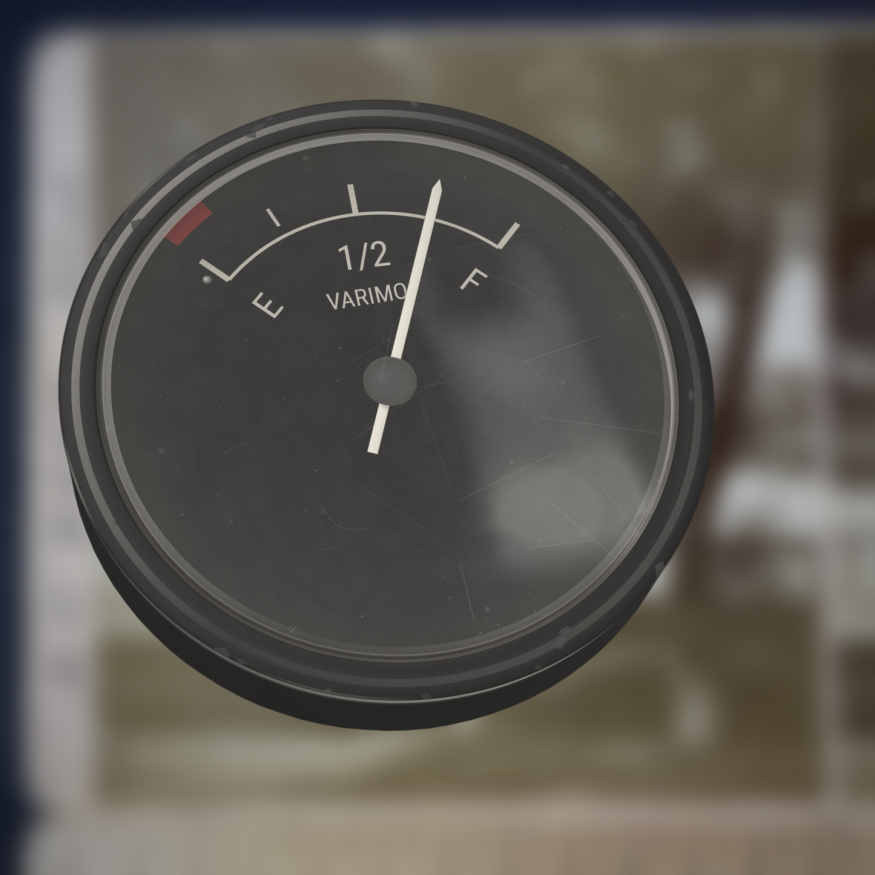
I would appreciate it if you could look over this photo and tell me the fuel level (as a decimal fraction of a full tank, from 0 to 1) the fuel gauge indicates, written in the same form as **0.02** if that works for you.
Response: **0.75**
